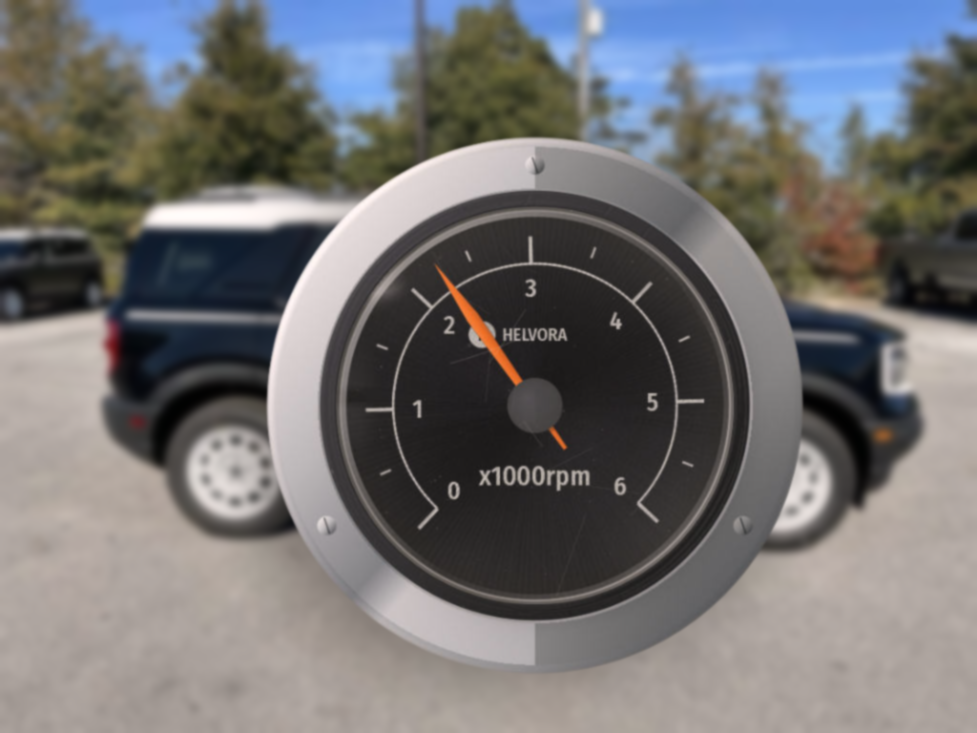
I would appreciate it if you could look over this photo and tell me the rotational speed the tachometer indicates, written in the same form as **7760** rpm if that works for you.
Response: **2250** rpm
